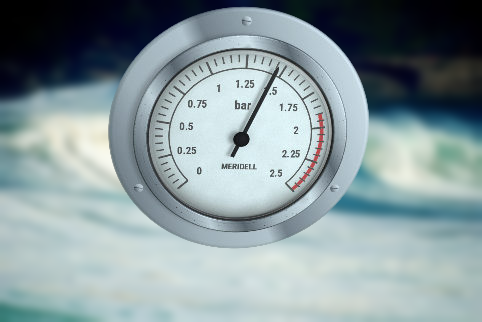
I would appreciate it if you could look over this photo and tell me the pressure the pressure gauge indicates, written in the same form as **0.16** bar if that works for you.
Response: **1.45** bar
